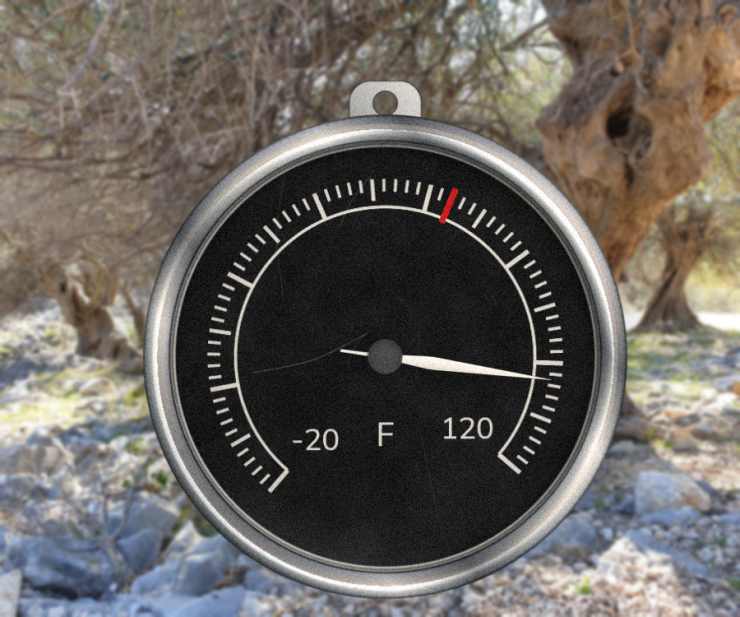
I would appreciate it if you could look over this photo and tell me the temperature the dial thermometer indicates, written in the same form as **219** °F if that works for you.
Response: **103** °F
